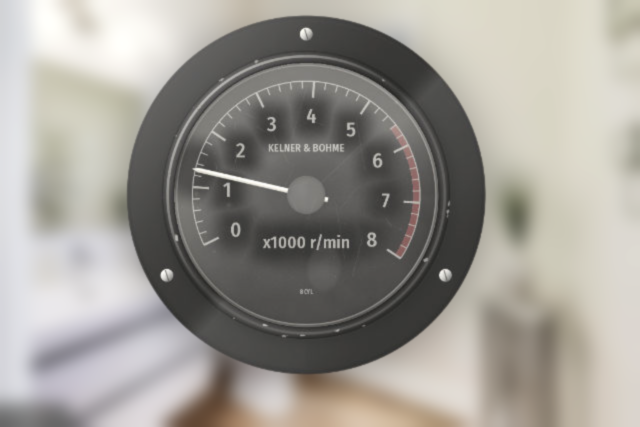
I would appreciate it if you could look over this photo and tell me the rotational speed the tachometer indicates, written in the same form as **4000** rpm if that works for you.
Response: **1300** rpm
